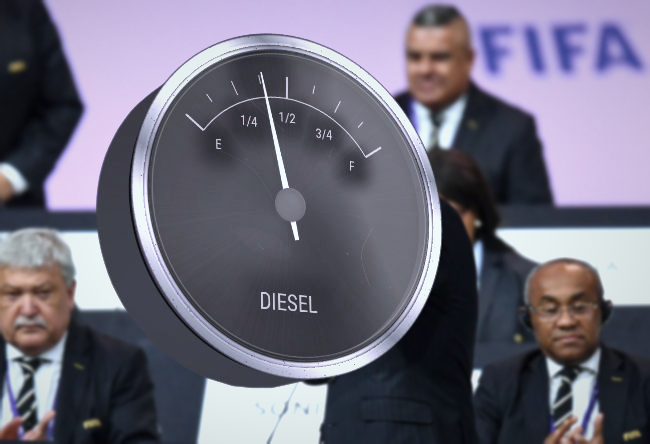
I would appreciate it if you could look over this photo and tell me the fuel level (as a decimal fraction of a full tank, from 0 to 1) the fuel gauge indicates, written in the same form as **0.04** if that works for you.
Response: **0.375**
